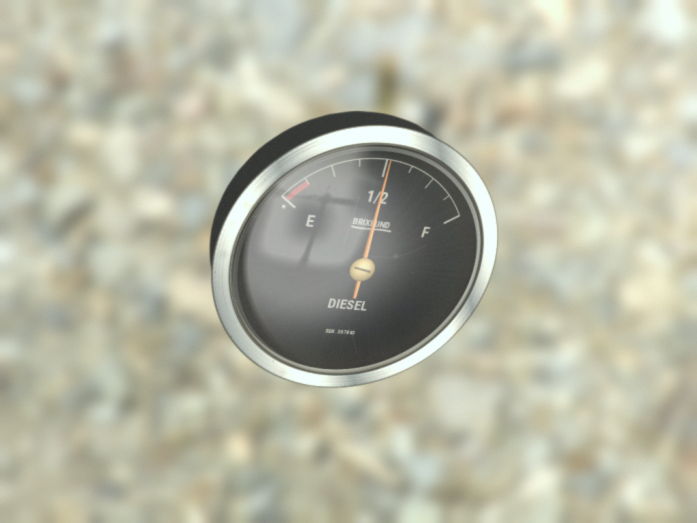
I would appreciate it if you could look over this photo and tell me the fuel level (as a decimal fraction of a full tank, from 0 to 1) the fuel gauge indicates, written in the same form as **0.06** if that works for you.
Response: **0.5**
